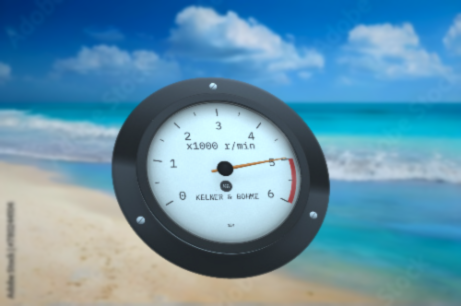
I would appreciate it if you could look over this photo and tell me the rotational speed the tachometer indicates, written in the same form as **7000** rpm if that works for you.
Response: **5000** rpm
